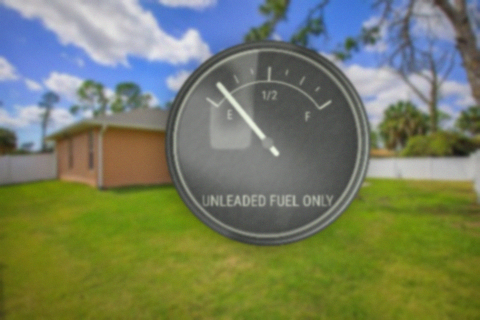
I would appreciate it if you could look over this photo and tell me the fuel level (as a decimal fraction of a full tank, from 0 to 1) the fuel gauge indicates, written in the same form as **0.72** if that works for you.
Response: **0.125**
